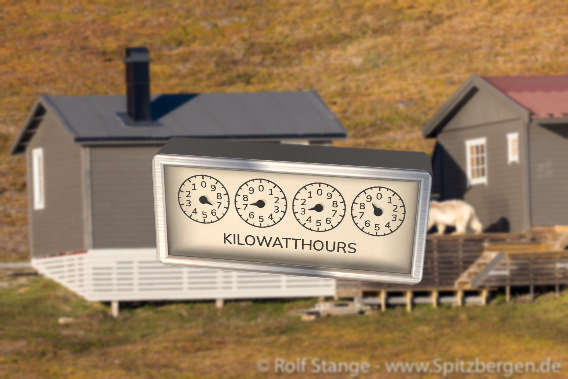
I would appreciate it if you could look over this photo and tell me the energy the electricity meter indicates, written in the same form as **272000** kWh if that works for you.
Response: **6729** kWh
